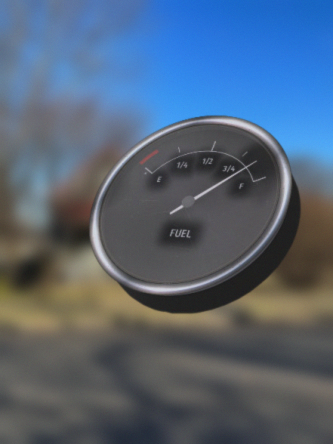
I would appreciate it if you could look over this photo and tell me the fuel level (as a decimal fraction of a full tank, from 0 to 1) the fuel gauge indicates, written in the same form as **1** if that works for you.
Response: **0.875**
